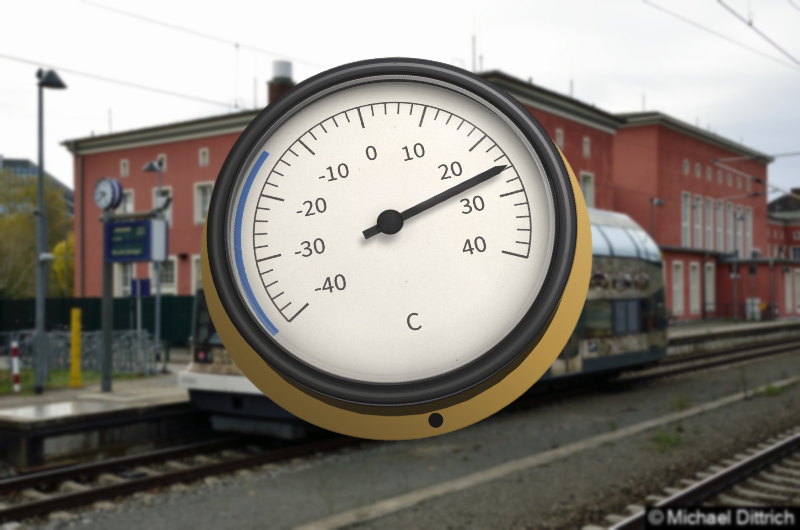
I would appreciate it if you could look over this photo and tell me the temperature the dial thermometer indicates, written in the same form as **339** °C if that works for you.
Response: **26** °C
